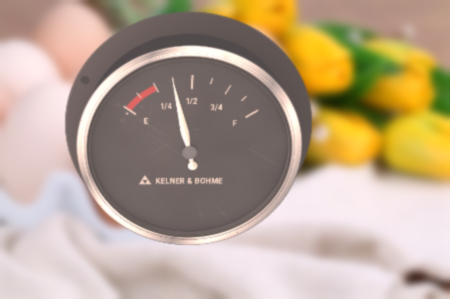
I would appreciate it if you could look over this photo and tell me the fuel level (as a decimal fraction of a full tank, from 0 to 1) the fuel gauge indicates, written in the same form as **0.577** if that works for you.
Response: **0.375**
